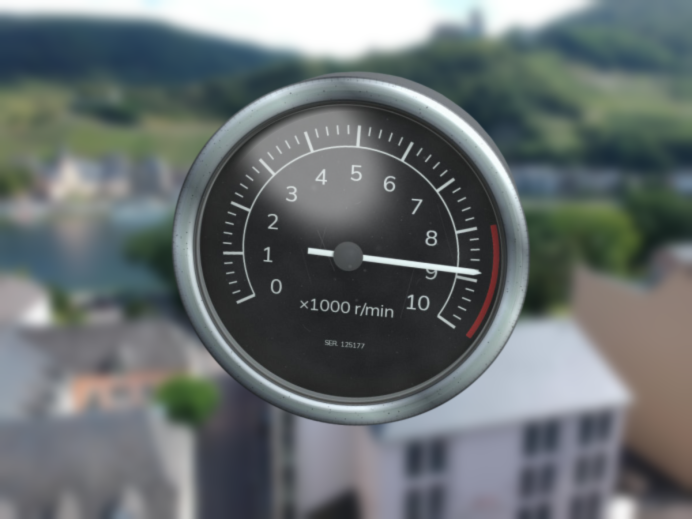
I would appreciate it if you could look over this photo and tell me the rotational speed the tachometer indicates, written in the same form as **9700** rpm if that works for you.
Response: **8800** rpm
